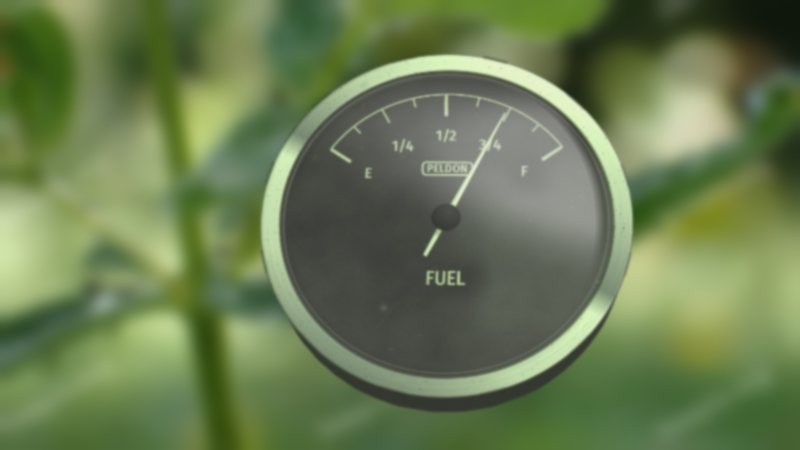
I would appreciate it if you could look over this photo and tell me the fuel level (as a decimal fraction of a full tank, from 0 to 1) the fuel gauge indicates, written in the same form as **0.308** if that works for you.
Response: **0.75**
